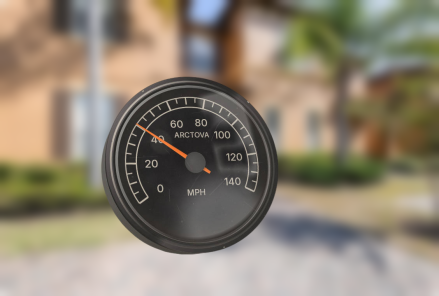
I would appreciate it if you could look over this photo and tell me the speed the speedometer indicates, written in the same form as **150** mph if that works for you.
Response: **40** mph
